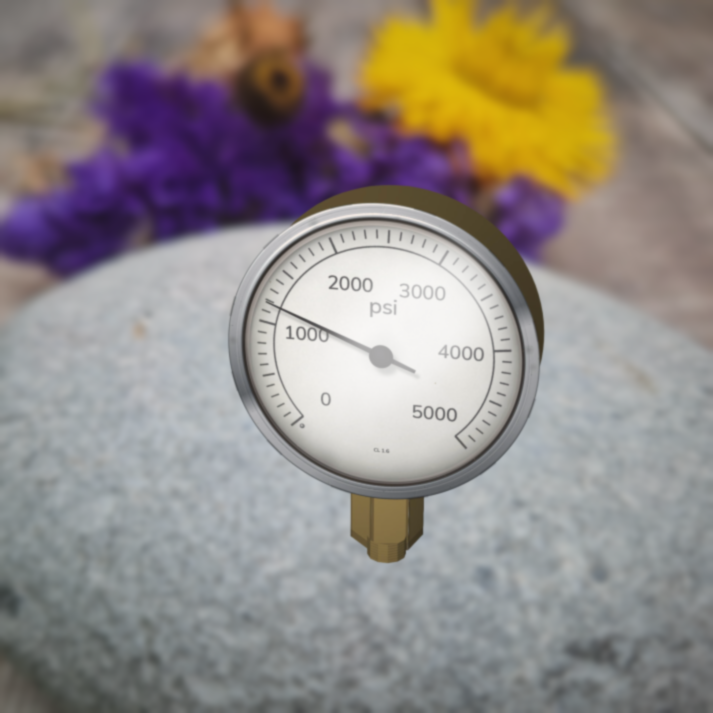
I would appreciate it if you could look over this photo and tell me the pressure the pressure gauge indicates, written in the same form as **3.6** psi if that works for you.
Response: **1200** psi
